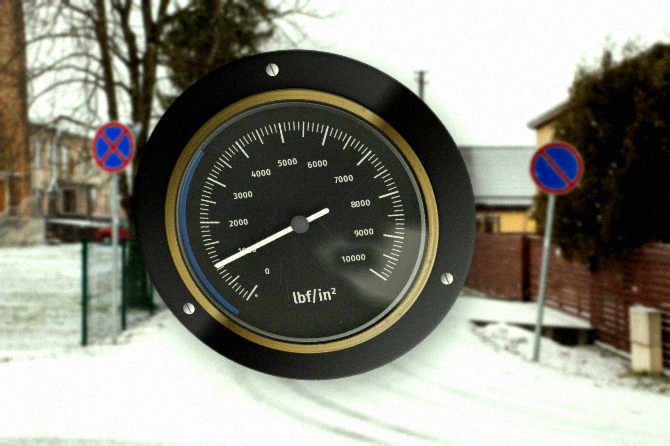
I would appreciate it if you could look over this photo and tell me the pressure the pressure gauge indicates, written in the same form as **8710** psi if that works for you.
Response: **1000** psi
